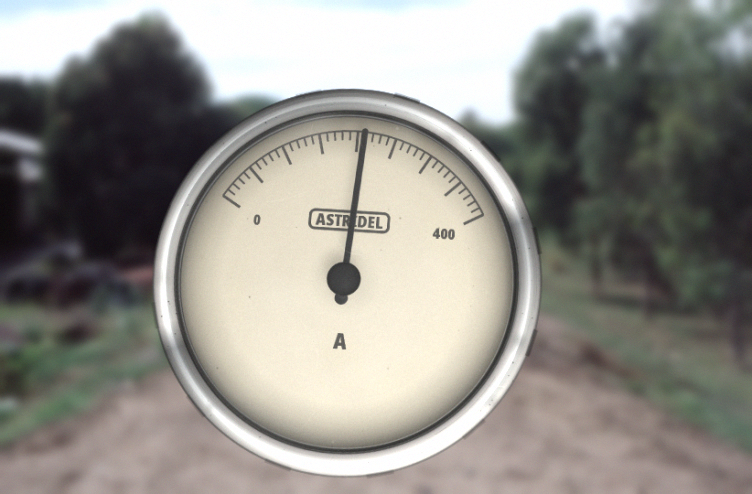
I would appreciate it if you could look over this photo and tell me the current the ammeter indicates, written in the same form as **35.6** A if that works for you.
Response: **210** A
